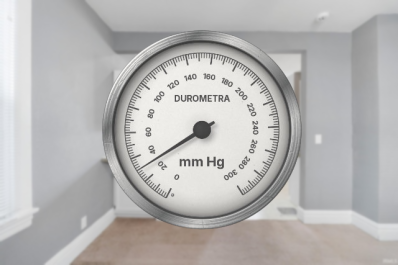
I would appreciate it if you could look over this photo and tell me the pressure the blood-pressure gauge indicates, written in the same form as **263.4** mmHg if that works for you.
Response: **30** mmHg
